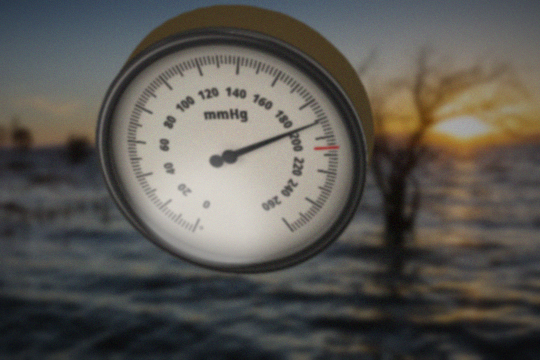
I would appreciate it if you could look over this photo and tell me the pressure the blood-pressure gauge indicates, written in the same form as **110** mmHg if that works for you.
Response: **190** mmHg
